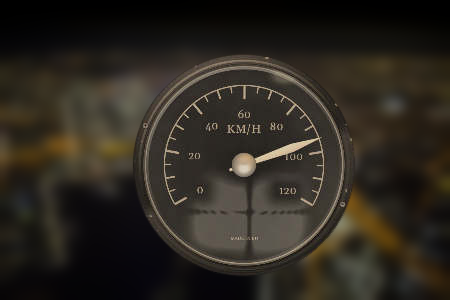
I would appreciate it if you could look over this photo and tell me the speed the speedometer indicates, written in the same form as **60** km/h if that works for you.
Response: **95** km/h
